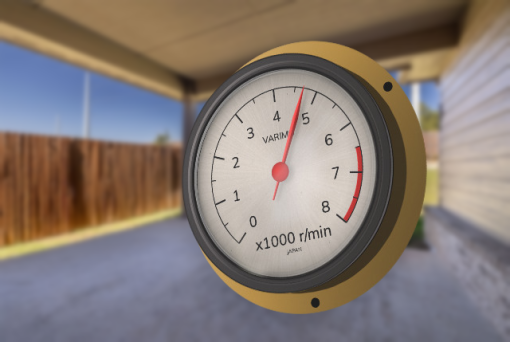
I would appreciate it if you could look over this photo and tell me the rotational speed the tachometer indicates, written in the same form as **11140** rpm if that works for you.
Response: **4750** rpm
